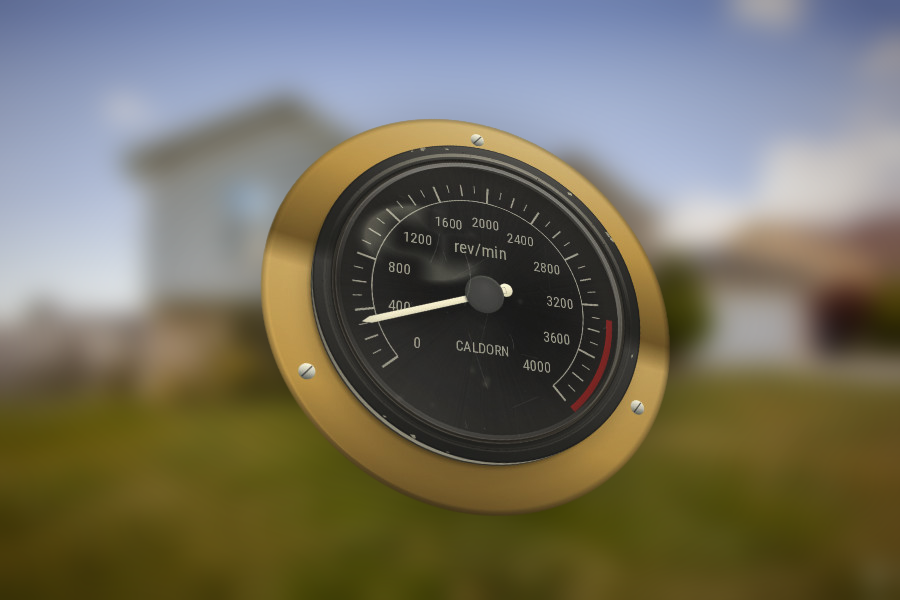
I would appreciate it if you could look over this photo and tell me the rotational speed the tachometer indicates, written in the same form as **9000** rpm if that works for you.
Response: **300** rpm
